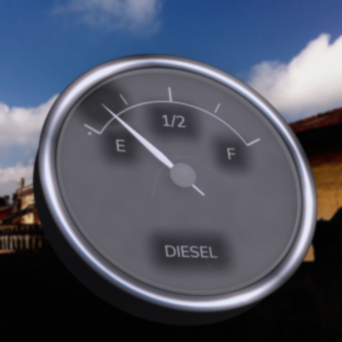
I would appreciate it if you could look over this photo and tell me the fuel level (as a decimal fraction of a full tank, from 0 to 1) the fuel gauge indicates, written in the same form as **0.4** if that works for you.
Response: **0.125**
